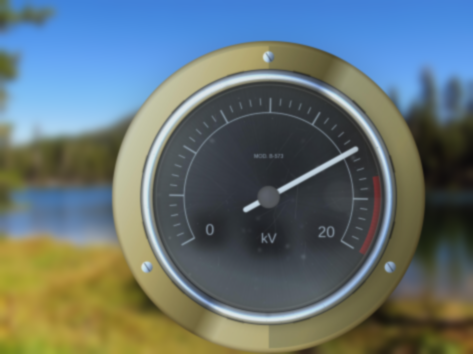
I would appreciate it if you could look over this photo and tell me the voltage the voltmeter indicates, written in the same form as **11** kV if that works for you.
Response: **15** kV
